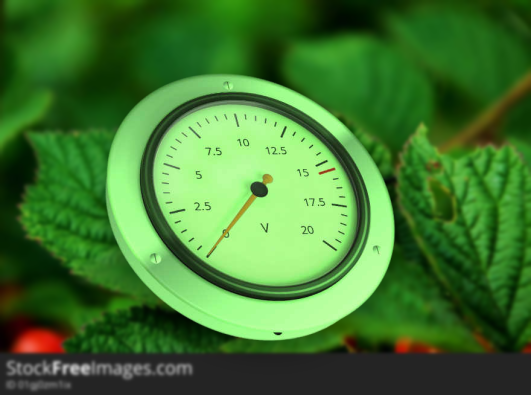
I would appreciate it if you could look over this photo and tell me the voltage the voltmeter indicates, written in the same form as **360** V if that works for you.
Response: **0** V
